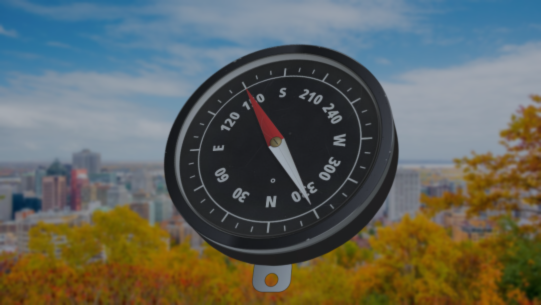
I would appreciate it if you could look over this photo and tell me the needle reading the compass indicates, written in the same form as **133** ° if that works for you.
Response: **150** °
